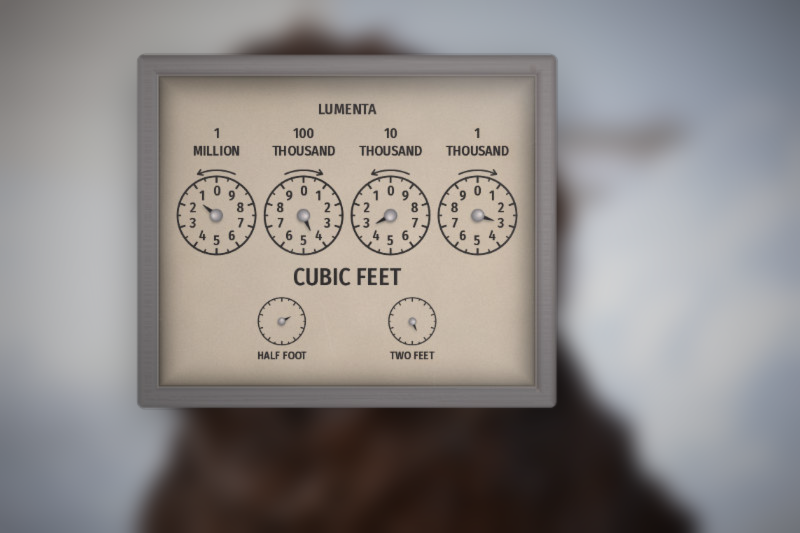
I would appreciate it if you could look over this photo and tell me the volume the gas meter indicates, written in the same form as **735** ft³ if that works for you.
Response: **143300** ft³
